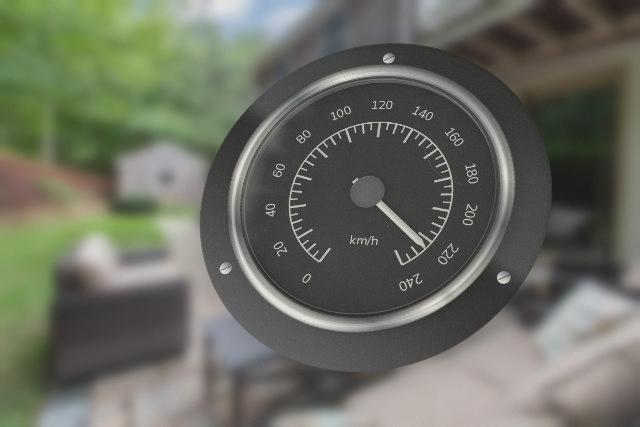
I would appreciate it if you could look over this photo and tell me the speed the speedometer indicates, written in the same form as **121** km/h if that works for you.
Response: **225** km/h
